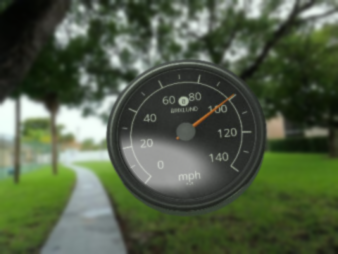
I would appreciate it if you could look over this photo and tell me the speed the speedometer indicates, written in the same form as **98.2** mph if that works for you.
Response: **100** mph
